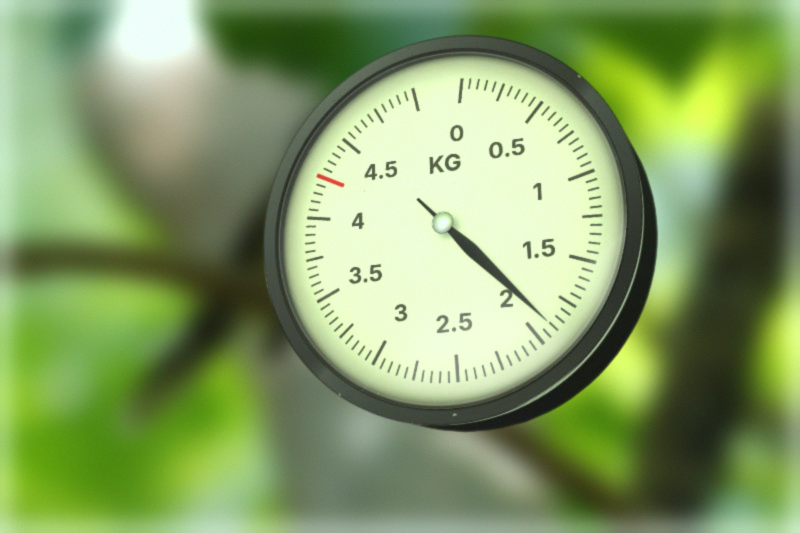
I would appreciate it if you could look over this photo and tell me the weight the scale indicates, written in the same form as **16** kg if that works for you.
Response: **1.9** kg
